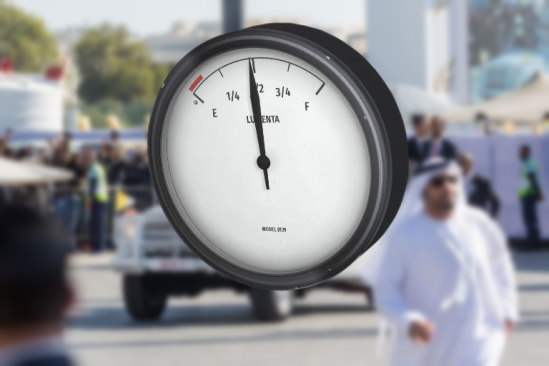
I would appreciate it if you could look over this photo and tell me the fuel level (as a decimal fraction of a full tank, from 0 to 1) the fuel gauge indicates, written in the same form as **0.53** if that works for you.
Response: **0.5**
